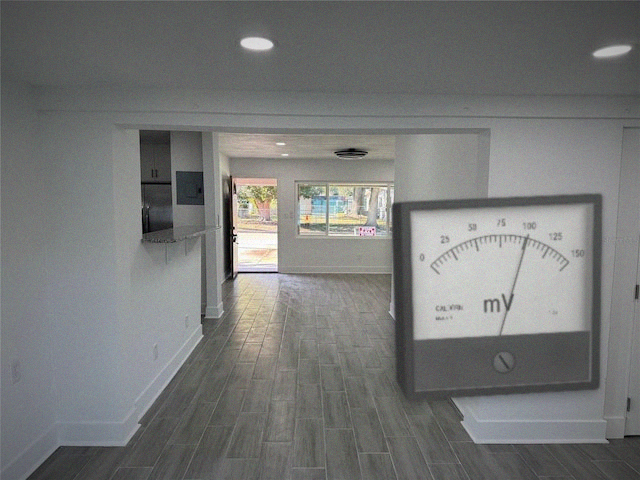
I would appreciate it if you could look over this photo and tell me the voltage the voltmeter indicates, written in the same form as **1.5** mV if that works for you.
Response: **100** mV
